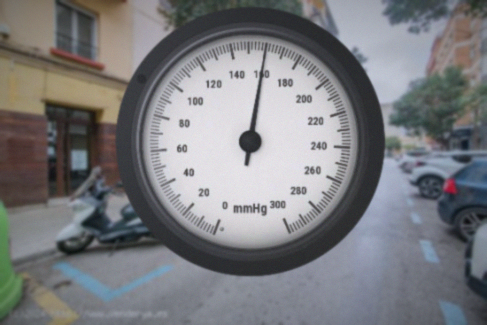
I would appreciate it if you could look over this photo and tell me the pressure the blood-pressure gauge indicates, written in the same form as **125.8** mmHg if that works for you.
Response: **160** mmHg
